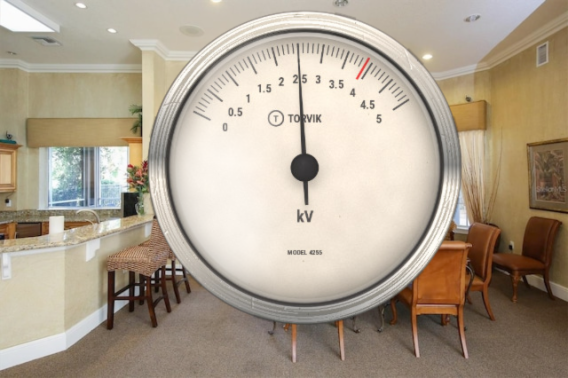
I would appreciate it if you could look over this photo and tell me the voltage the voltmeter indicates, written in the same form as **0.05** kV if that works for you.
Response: **2.5** kV
